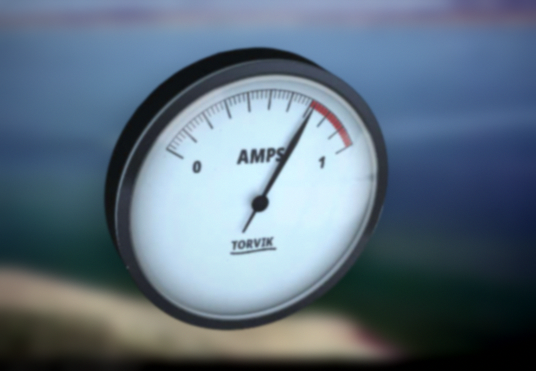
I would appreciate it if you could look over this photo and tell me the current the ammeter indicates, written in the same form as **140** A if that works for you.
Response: **0.7** A
